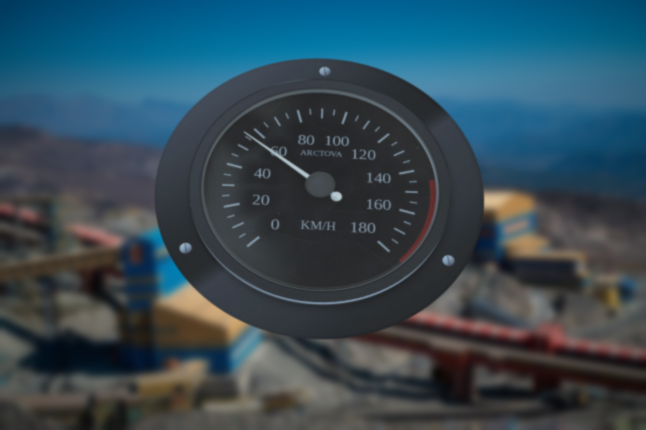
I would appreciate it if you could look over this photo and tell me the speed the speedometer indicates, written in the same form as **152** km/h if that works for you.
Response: **55** km/h
